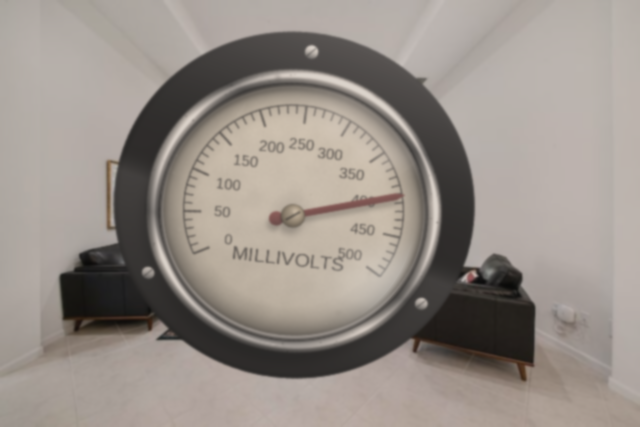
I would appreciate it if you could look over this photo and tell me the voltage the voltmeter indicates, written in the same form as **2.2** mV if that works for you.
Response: **400** mV
